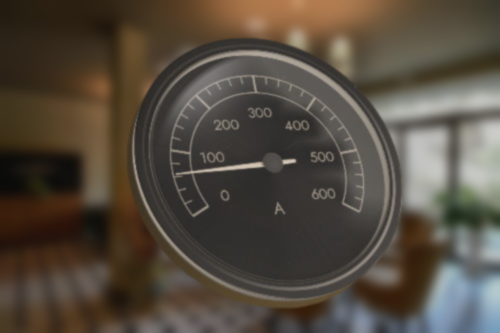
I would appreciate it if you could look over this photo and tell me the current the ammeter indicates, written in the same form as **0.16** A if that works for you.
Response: **60** A
